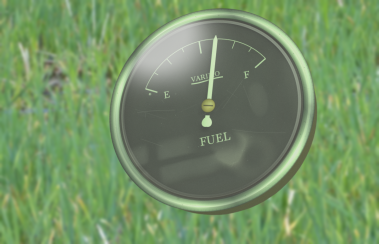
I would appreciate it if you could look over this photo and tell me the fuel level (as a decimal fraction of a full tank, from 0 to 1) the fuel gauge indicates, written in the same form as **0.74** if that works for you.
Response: **0.625**
